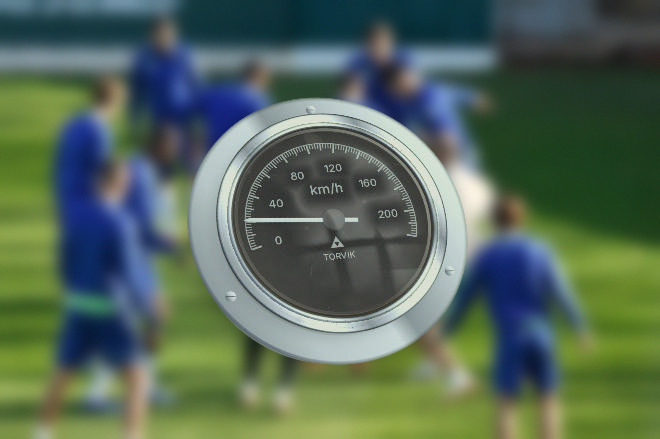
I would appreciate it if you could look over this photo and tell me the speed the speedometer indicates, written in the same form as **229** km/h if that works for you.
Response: **20** km/h
